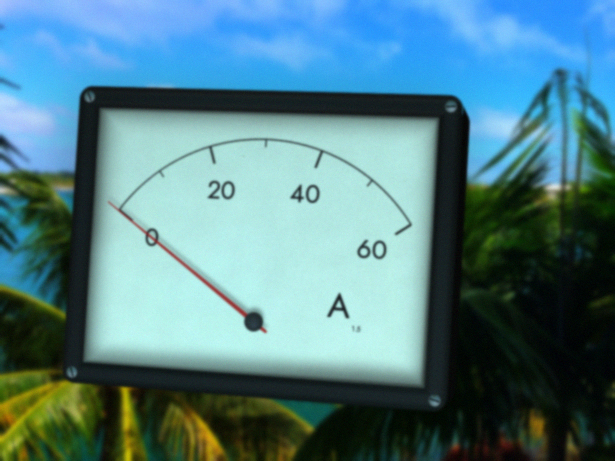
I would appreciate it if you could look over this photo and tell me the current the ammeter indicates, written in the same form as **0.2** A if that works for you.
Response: **0** A
